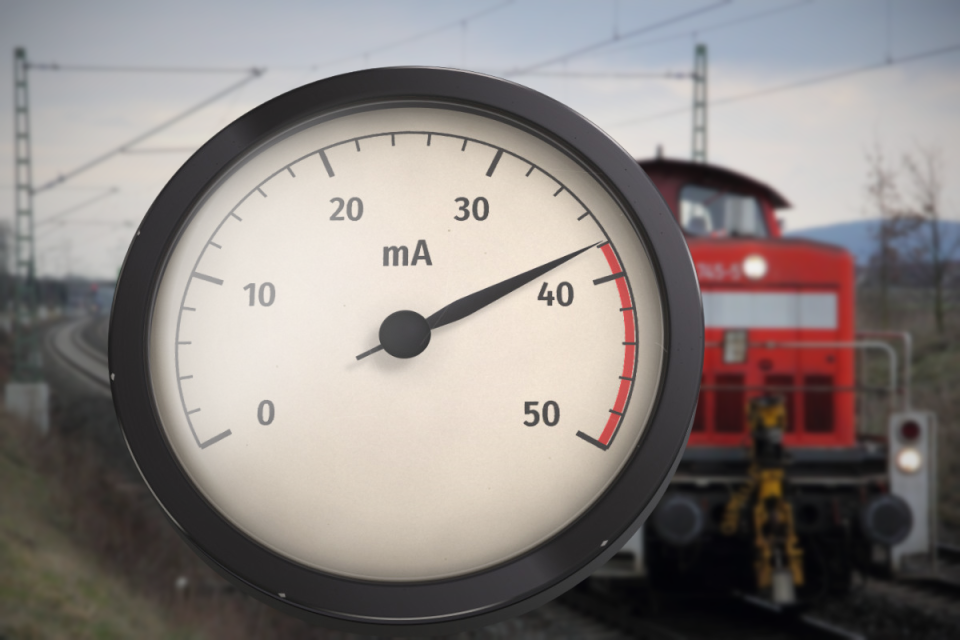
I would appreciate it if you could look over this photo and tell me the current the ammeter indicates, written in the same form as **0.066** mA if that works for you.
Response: **38** mA
